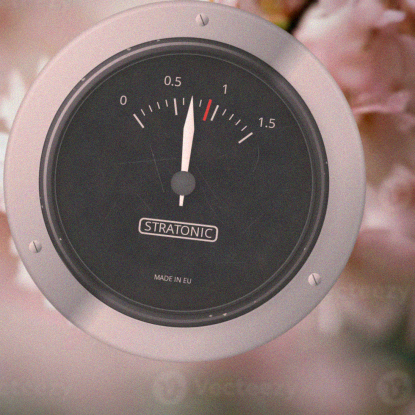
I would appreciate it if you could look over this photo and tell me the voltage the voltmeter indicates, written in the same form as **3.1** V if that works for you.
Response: **0.7** V
